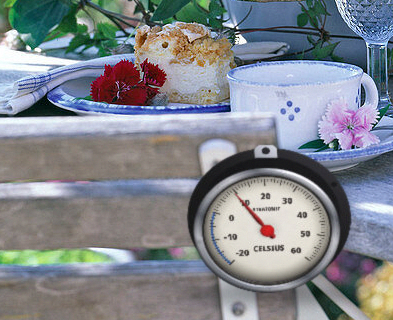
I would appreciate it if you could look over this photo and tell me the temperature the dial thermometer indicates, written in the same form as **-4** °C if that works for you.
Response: **10** °C
